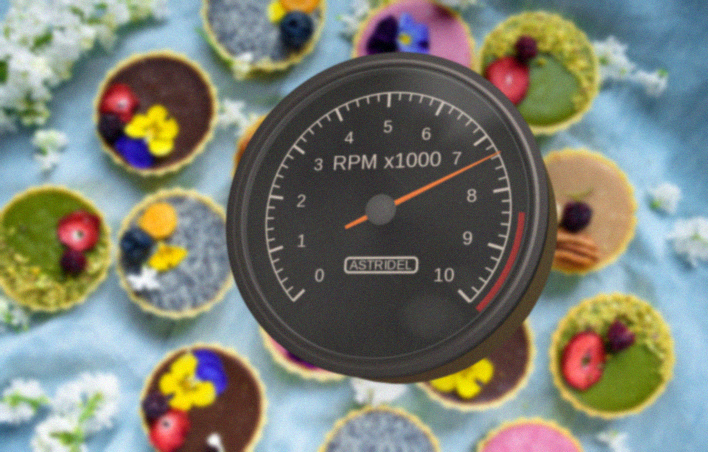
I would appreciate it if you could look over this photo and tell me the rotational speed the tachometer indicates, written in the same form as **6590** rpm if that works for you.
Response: **7400** rpm
